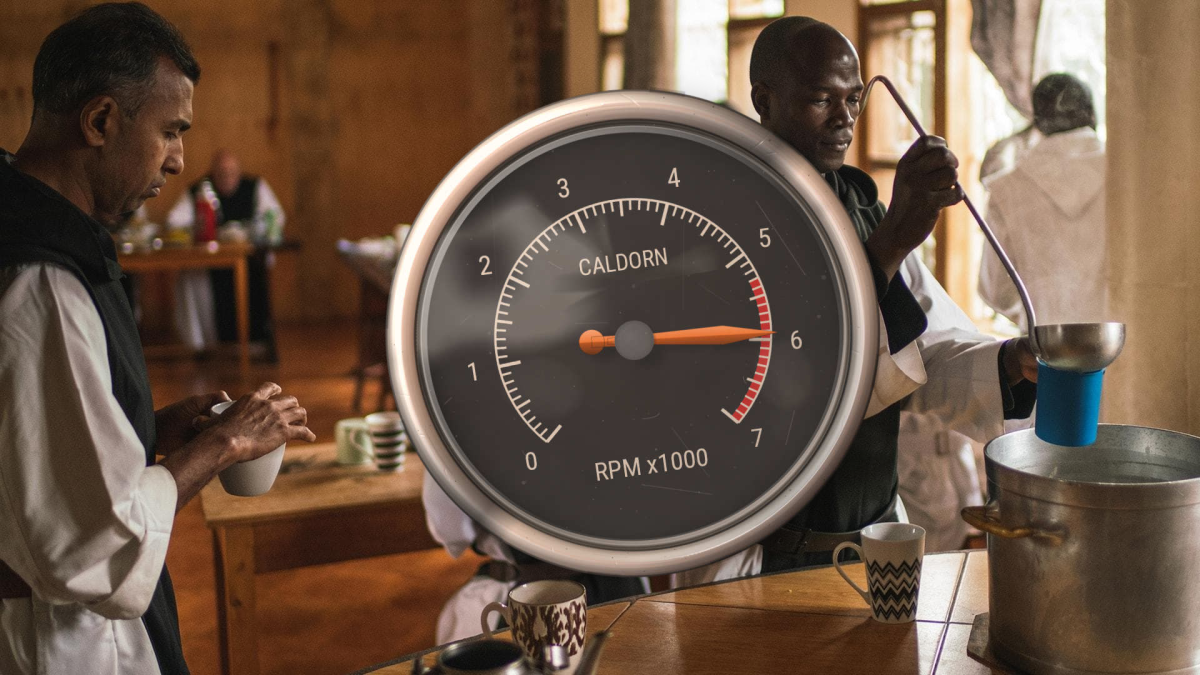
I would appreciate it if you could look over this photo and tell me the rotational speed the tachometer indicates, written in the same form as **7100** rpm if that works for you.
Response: **5900** rpm
